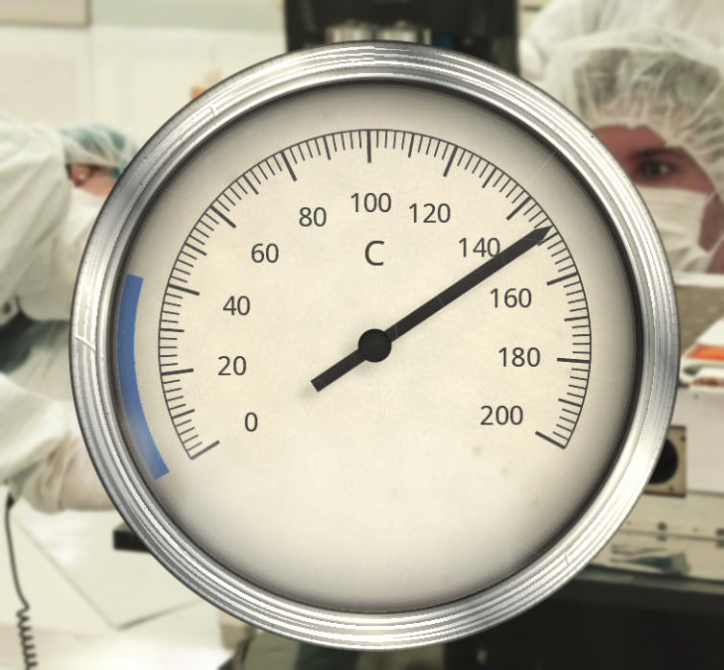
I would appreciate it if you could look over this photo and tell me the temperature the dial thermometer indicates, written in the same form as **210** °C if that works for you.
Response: **148** °C
